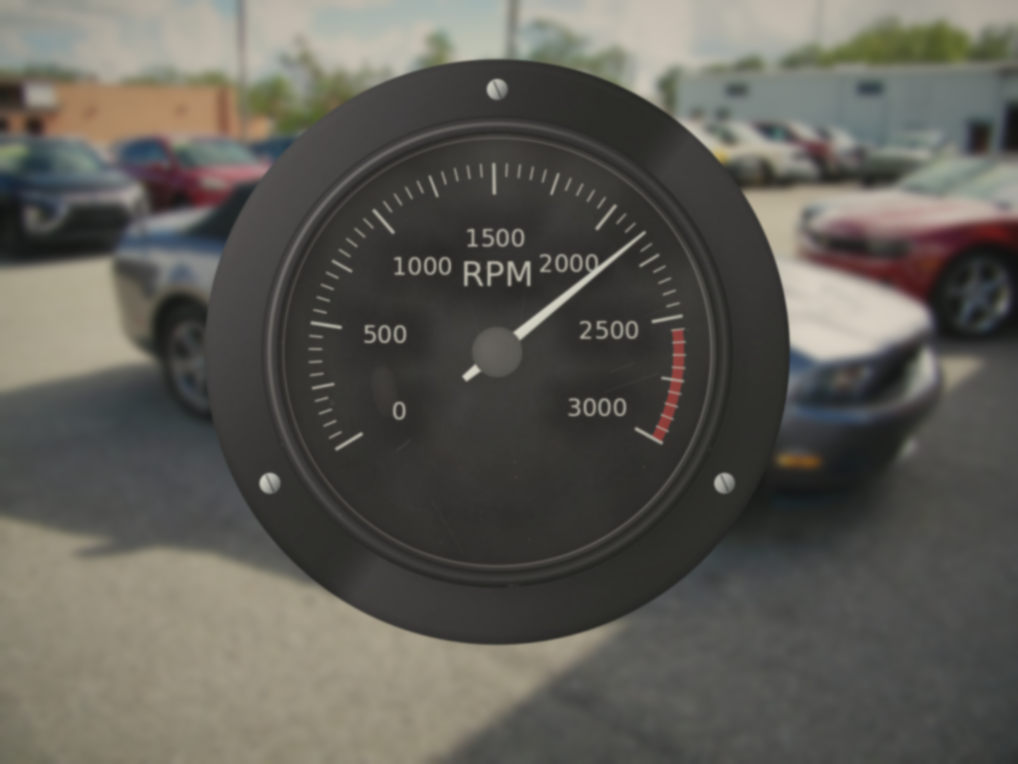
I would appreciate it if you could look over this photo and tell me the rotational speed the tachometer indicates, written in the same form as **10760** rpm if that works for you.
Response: **2150** rpm
